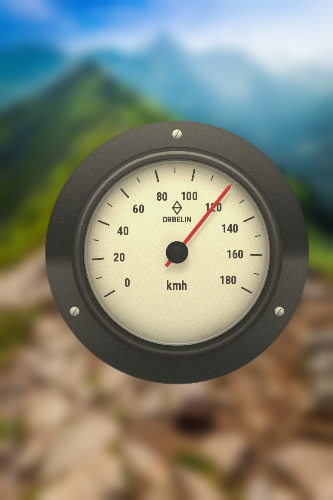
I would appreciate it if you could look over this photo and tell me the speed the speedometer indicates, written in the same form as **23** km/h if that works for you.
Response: **120** km/h
